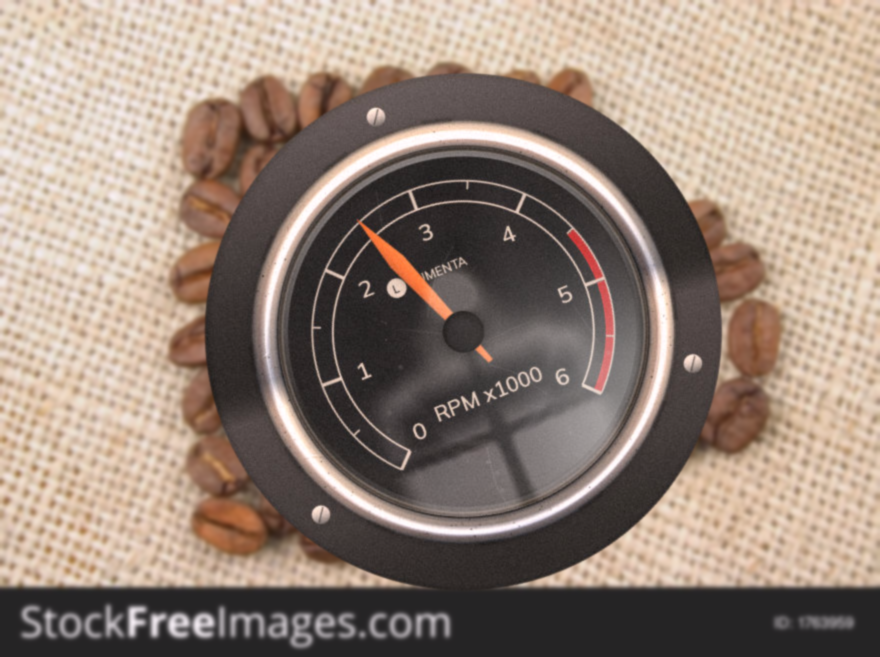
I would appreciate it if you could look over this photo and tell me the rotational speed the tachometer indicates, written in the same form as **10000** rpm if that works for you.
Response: **2500** rpm
